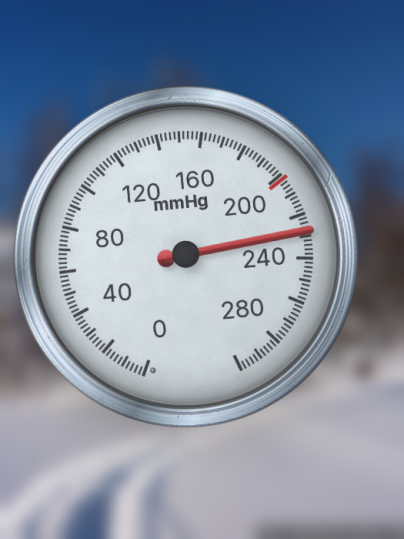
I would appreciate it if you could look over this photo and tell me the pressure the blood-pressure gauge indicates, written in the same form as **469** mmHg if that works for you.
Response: **228** mmHg
